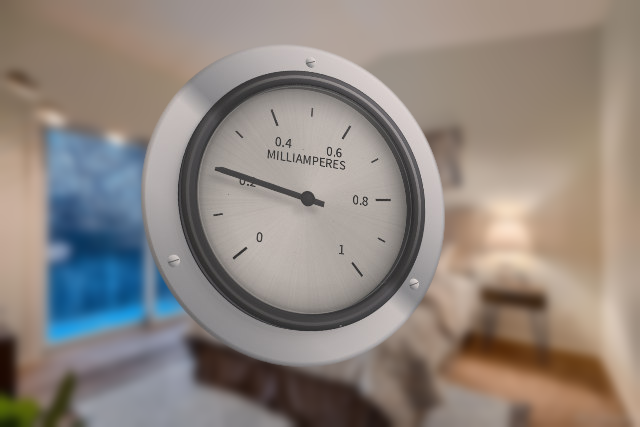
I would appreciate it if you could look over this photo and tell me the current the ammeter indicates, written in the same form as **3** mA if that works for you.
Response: **0.2** mA
